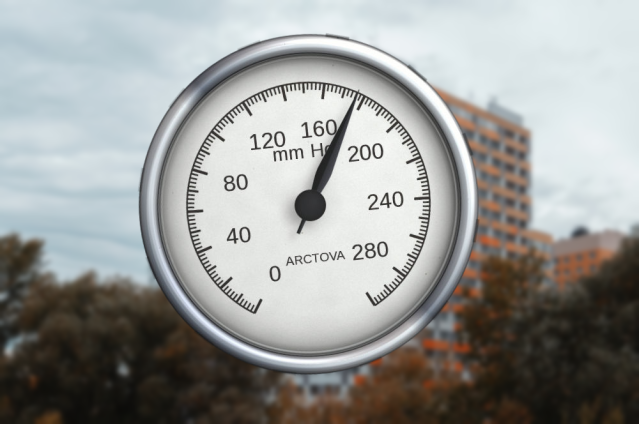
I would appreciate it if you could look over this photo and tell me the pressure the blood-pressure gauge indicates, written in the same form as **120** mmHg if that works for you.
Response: **176** mmHg
